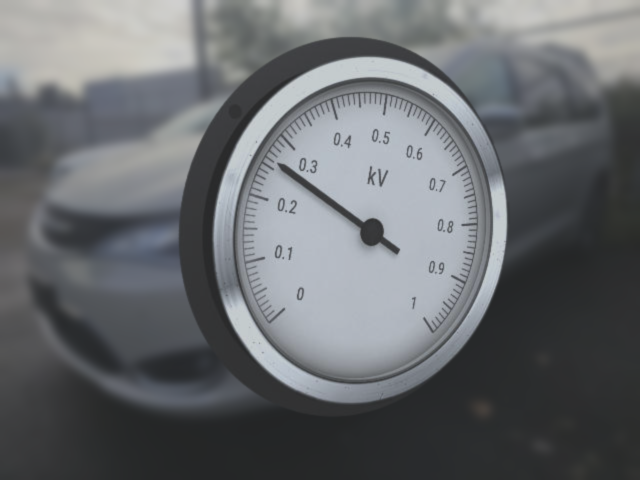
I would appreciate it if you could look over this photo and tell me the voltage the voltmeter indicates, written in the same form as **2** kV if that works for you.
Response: **0.26** kV
